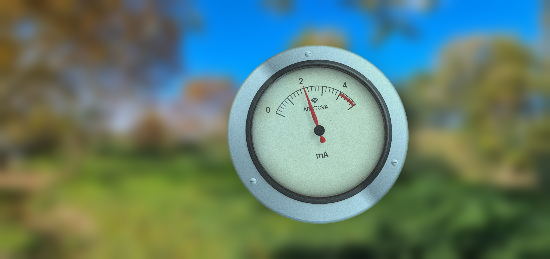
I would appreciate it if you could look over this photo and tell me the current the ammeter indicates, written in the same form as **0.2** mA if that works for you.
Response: **2** mA
